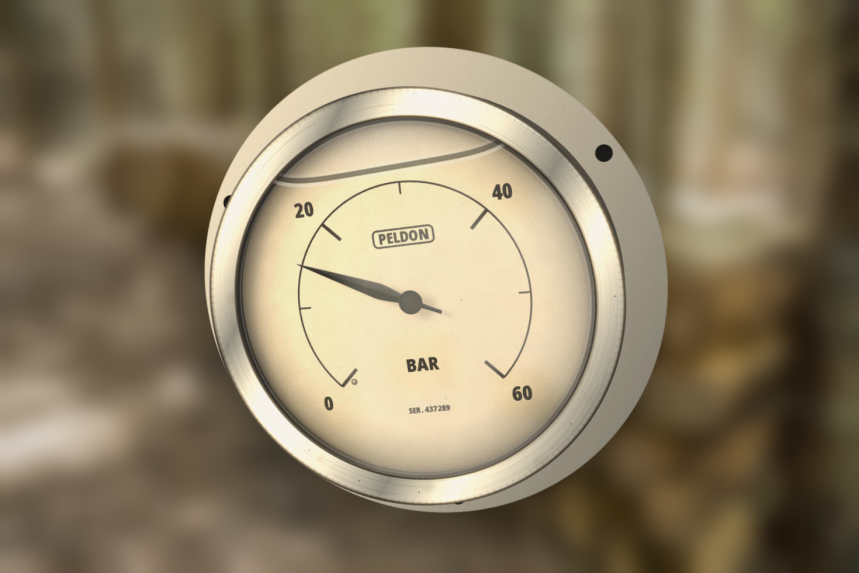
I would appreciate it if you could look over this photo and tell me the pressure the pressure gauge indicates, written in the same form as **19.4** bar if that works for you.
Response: **15** bar
